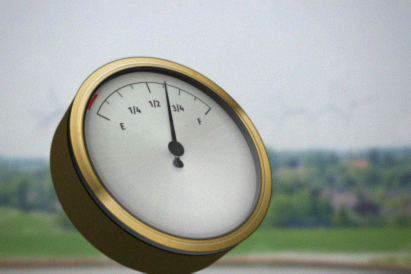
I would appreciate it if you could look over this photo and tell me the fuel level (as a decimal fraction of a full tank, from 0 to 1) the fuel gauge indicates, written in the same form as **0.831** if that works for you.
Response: **0.625**
